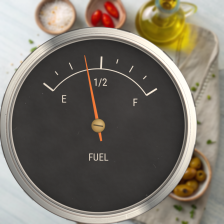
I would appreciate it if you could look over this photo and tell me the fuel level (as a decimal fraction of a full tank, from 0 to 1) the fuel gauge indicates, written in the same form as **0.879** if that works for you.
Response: **0.375**
